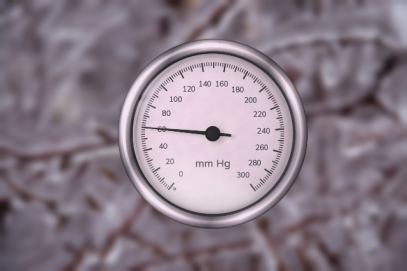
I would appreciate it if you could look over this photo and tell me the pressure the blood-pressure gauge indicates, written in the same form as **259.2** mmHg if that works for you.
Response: **60** mmHg
